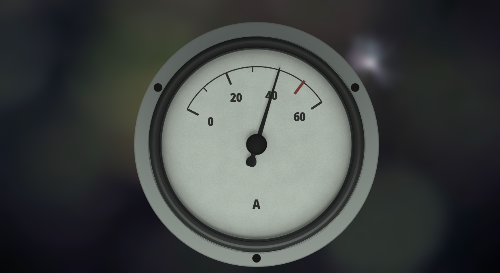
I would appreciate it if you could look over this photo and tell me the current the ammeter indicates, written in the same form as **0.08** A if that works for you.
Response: **40** A
